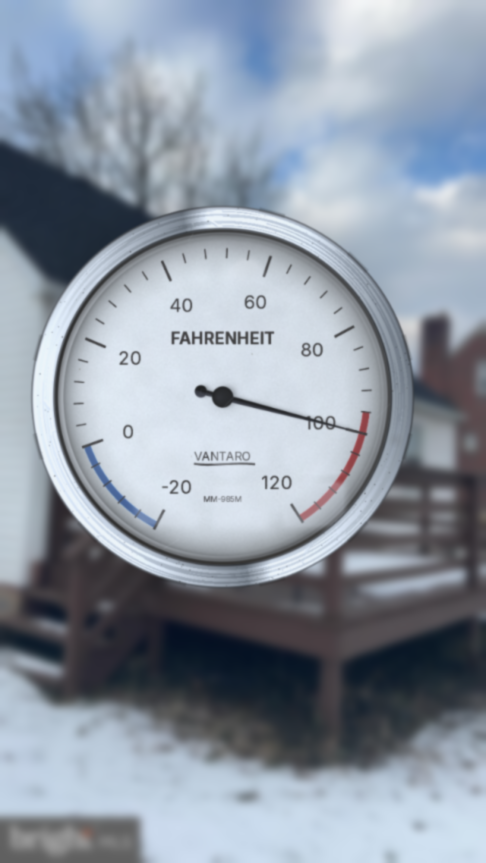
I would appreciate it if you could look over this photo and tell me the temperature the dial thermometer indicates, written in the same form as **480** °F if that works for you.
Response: **100** °F
